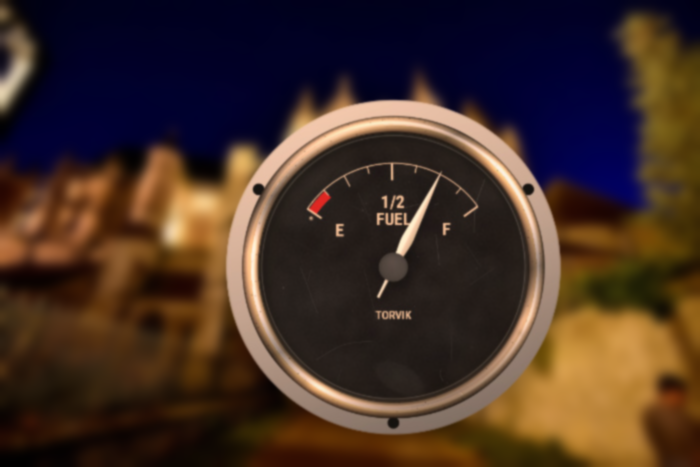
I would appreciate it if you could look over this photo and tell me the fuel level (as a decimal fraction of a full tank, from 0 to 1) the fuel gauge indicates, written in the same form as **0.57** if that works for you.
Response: **0.75**
